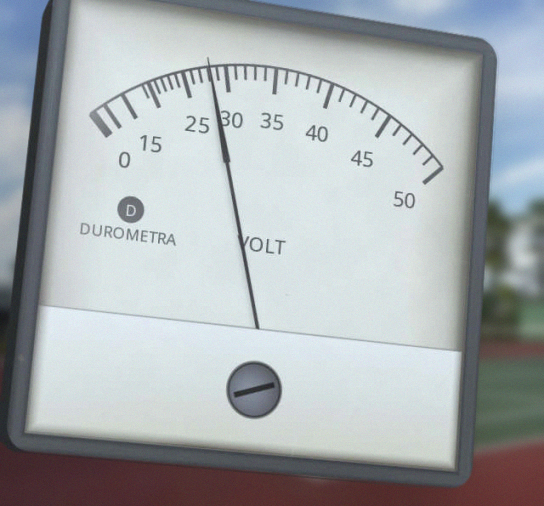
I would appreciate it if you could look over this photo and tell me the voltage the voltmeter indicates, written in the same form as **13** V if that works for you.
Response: **28** V
